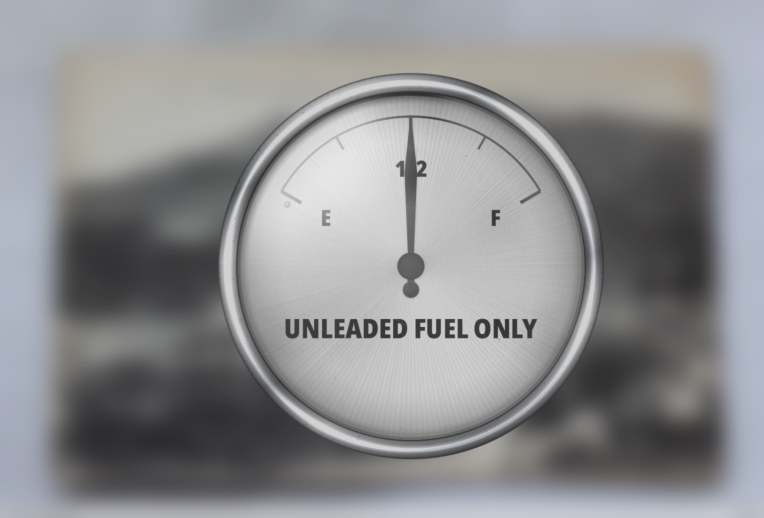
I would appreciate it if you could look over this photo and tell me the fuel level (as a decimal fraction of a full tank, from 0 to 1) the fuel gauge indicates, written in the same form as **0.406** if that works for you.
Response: **0.5**
